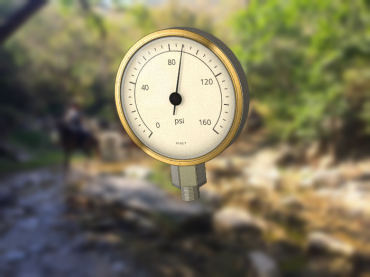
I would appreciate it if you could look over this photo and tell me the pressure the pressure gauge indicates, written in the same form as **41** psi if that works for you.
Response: **90** psi
